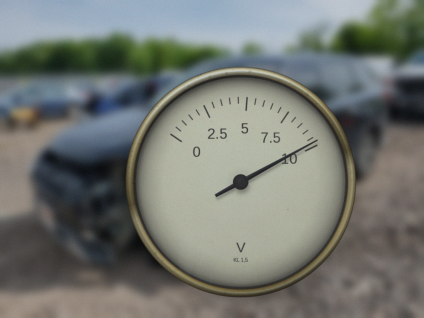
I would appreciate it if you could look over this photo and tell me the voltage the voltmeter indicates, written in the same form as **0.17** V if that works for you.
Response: **9.75** V
